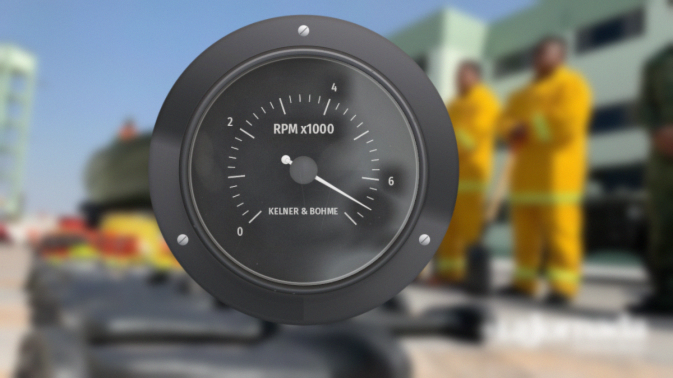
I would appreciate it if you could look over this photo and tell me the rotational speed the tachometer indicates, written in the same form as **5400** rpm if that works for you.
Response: **6600** rpm
